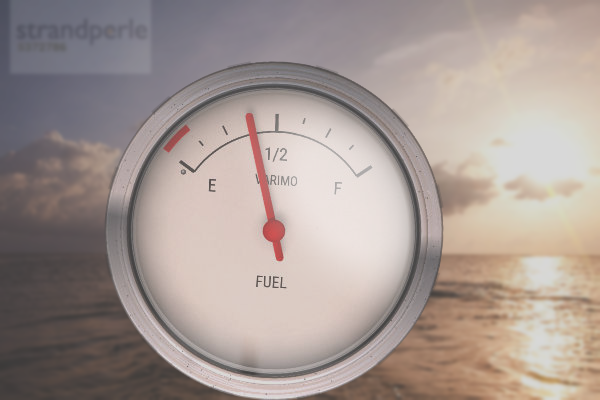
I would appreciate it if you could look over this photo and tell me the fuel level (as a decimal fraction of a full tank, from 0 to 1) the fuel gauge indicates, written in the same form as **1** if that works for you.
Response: **0.375**
